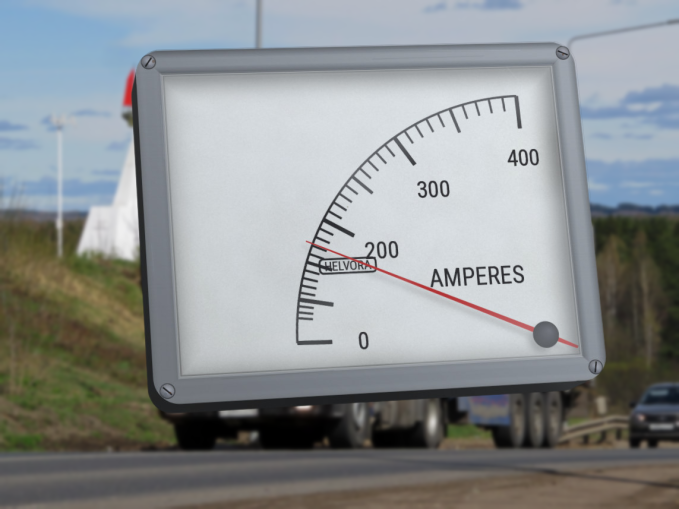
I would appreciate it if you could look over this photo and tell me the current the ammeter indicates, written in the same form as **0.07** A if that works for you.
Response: **170** A
